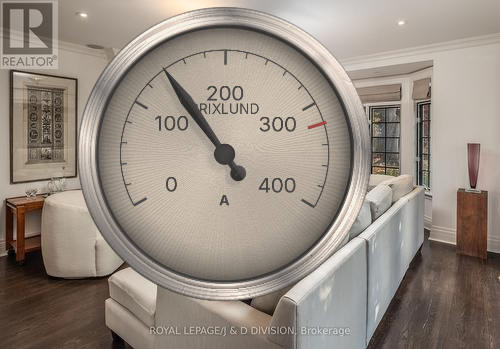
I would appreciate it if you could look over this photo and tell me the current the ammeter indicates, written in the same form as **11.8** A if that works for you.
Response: **140** A
